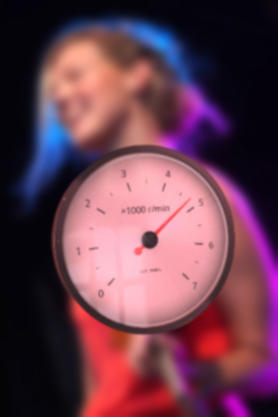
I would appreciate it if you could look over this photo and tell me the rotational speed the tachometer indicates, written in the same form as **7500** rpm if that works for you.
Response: **4750** rpm
